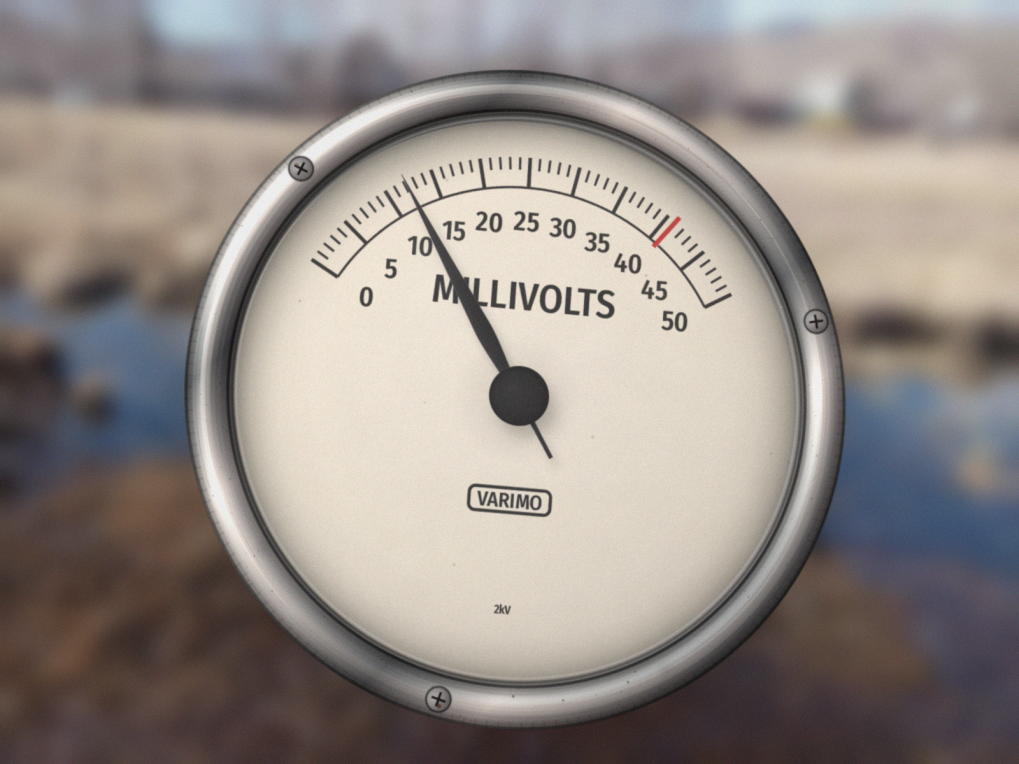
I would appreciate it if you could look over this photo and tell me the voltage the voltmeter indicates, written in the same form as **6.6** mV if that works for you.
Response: **12** mV
